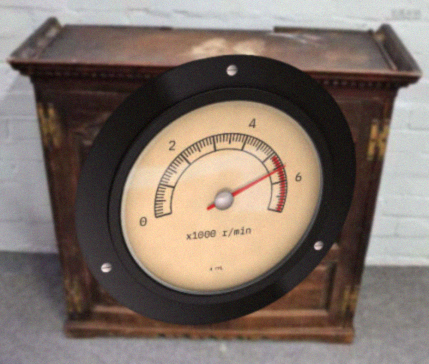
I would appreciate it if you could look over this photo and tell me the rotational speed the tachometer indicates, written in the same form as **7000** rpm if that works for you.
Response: **5500** rpm
